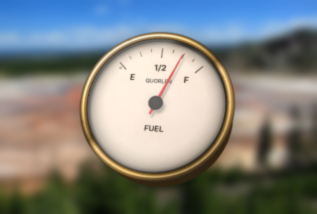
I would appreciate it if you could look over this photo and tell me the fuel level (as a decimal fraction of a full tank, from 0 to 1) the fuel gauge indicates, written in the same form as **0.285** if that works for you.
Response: **0.75**
